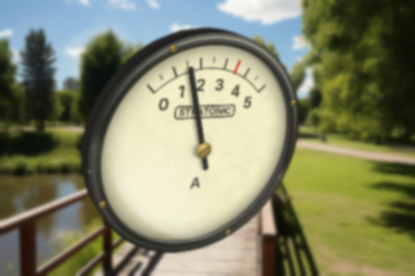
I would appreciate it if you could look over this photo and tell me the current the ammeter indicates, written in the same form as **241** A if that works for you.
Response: **1.5** A
